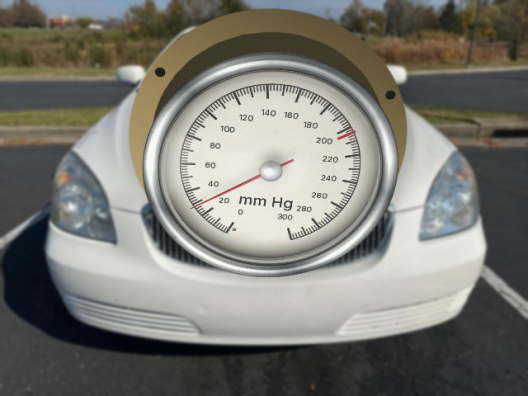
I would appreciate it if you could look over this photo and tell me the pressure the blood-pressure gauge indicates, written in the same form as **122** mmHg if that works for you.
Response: **30** mmHg
